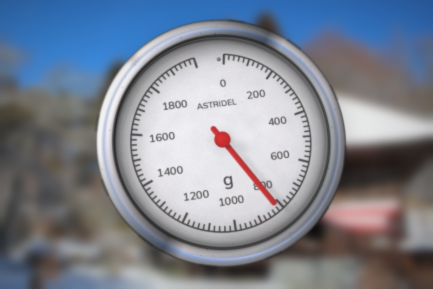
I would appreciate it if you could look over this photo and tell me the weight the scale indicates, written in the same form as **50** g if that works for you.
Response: **820** g
